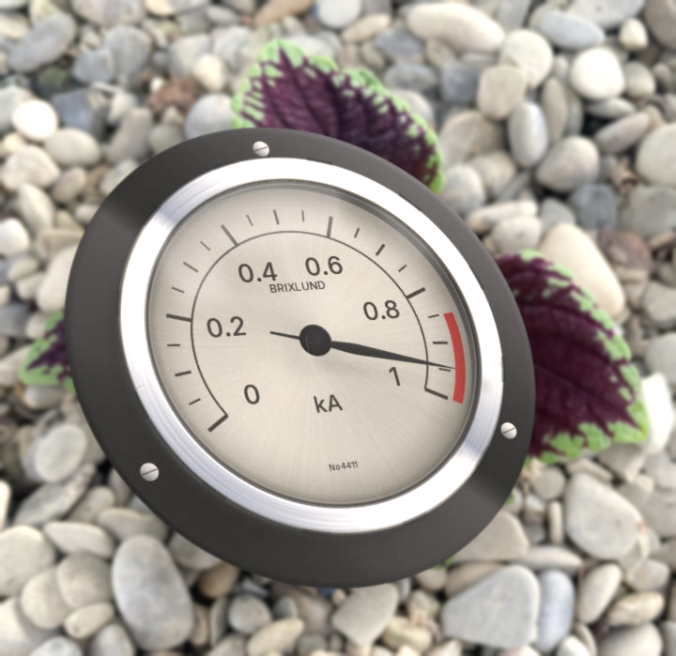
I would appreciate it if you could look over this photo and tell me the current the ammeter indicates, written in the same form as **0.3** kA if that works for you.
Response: **0.95** kA
